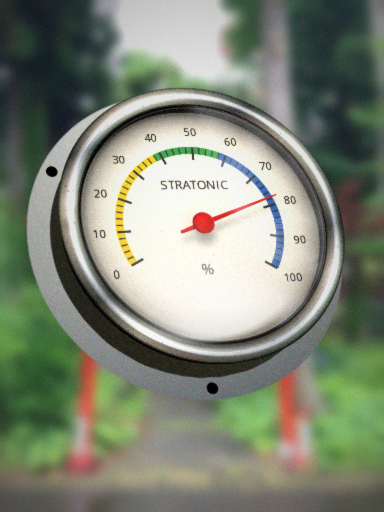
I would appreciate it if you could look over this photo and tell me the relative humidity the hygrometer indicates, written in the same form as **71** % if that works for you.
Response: **78** %
